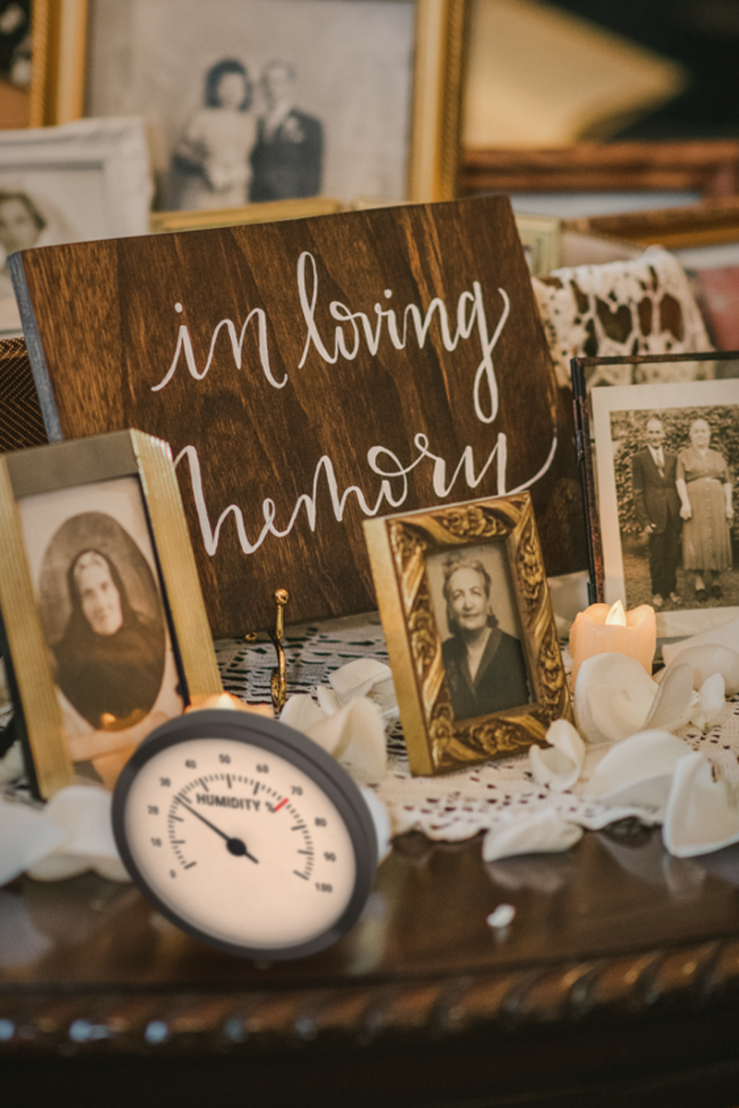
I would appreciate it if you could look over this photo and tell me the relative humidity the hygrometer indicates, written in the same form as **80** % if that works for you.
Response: **30** %
